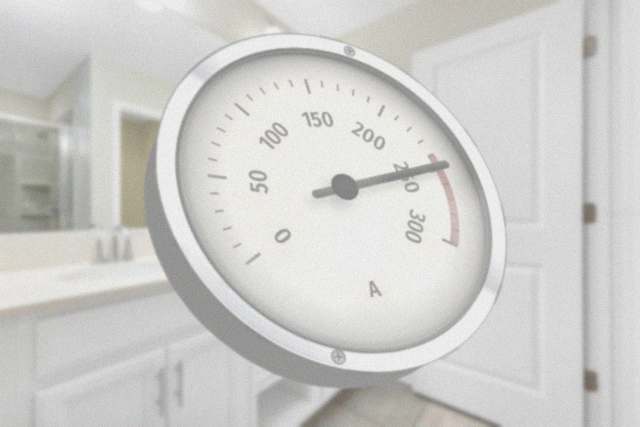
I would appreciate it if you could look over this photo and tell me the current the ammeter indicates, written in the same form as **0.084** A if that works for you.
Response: **250** A
